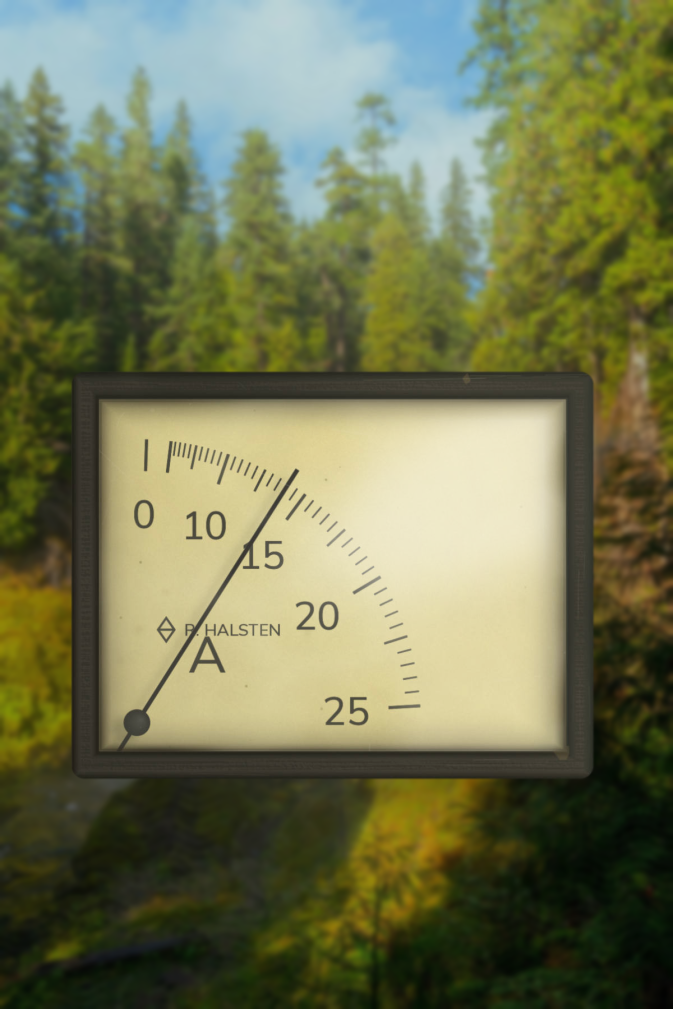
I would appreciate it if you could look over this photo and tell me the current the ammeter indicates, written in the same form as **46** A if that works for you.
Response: **14** A
